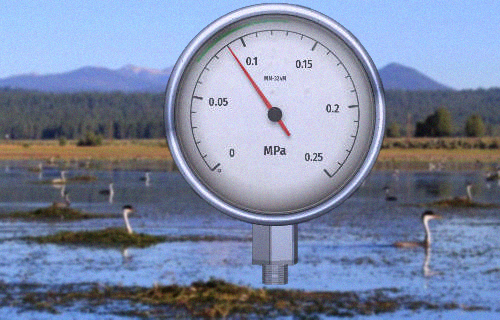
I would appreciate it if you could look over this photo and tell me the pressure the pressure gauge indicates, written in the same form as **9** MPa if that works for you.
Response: **0.09** MPa
